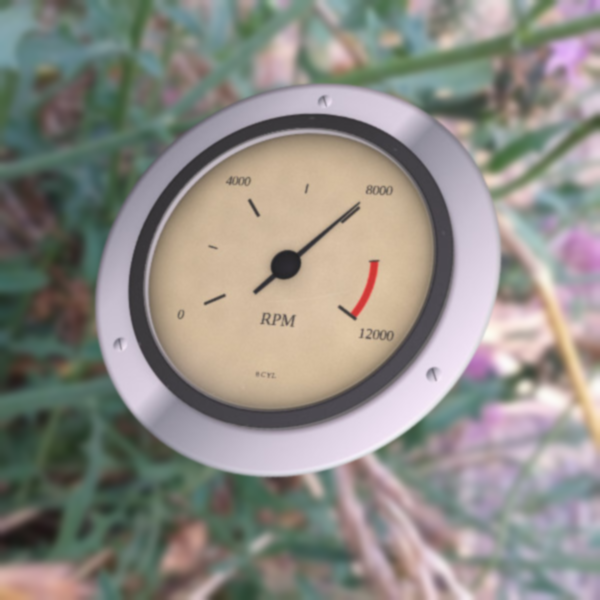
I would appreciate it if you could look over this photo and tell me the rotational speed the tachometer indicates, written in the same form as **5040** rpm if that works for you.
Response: **8000** rpm
